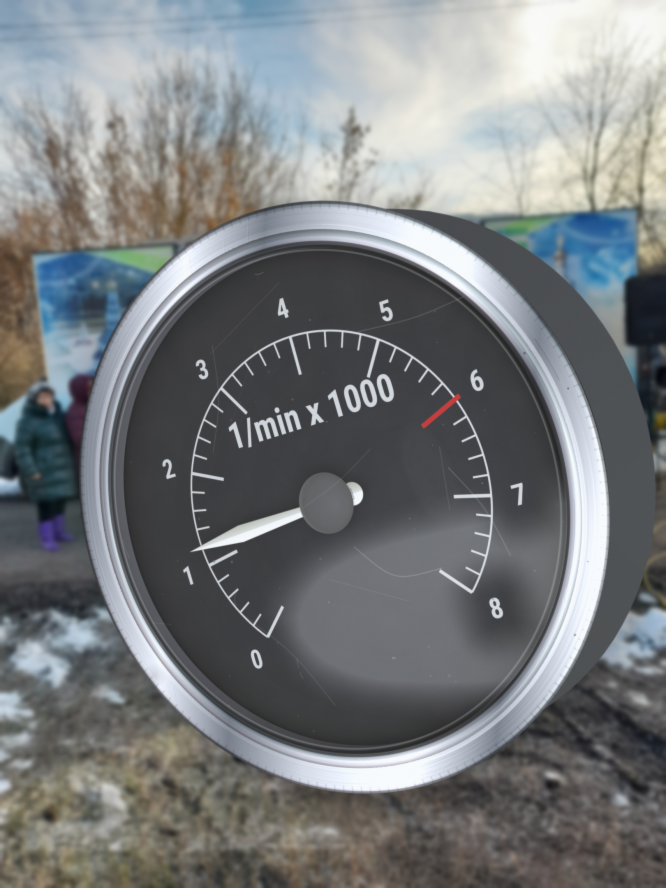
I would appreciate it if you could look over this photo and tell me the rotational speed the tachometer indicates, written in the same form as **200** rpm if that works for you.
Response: **1200** rpm
